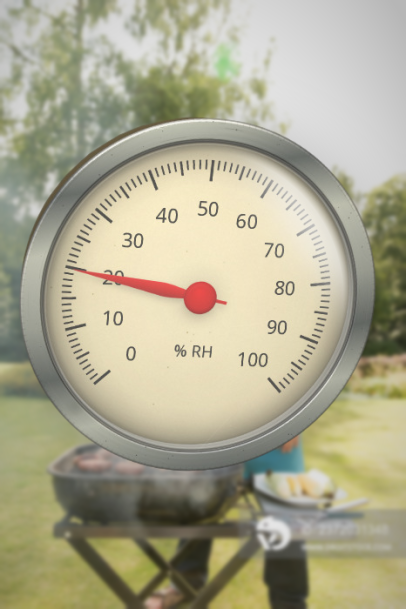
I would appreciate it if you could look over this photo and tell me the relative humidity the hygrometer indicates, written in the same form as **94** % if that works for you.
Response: **20** %
